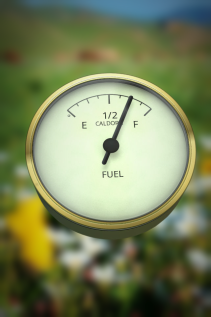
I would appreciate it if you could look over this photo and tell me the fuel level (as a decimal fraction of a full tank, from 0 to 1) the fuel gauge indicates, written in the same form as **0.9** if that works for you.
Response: **0.75**
